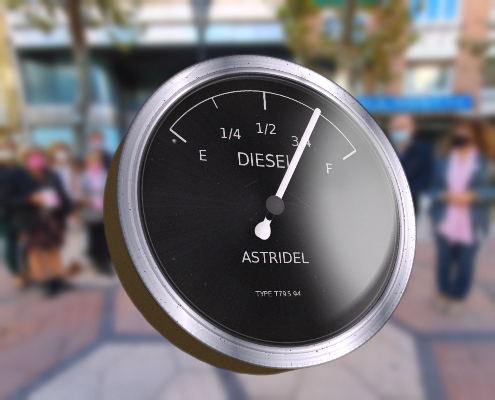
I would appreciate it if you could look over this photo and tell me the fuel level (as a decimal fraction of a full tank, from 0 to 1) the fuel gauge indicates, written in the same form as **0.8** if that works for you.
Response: **0.75**
